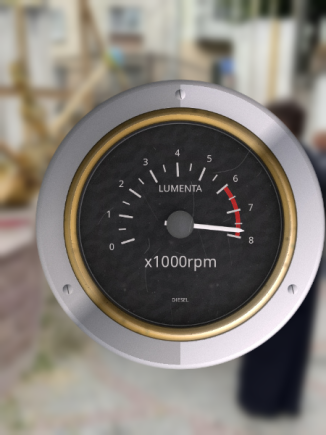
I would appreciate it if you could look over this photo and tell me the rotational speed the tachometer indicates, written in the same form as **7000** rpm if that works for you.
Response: **7750** rpm
